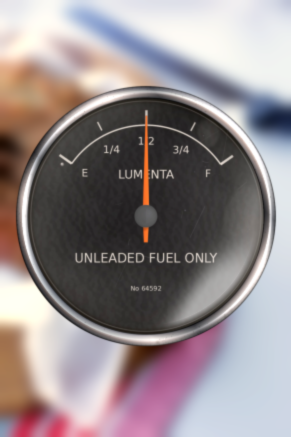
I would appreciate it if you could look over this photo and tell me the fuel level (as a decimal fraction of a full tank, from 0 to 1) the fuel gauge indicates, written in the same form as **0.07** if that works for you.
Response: **0.5**
